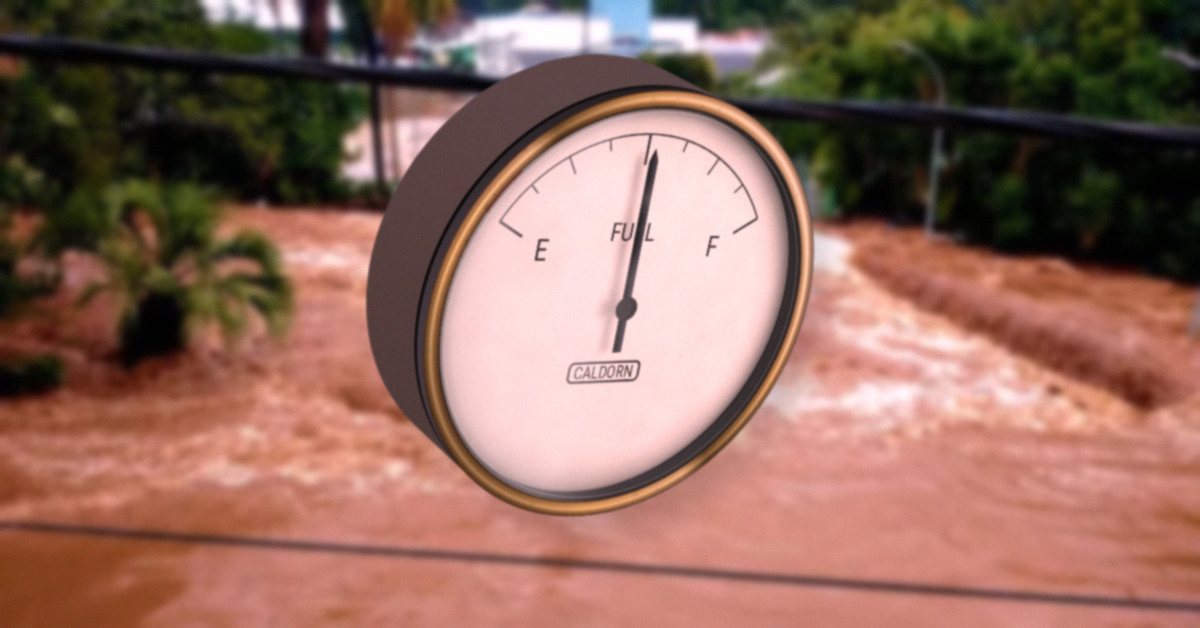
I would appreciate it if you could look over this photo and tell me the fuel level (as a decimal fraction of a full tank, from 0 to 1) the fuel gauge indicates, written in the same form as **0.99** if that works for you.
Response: **0.5**
